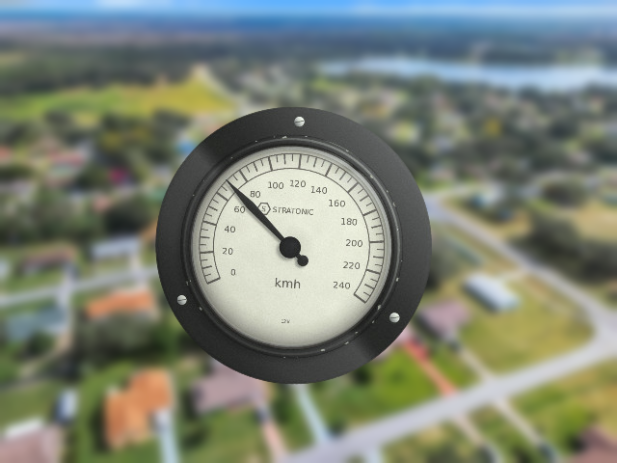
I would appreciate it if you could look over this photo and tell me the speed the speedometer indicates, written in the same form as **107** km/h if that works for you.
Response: **70** km/h
